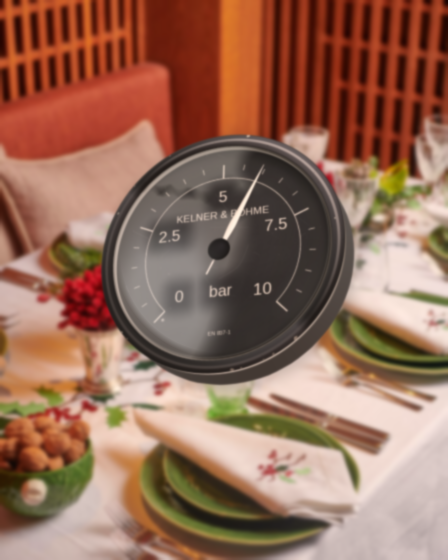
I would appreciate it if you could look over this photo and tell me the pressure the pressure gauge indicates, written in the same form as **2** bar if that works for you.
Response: **6** bar
